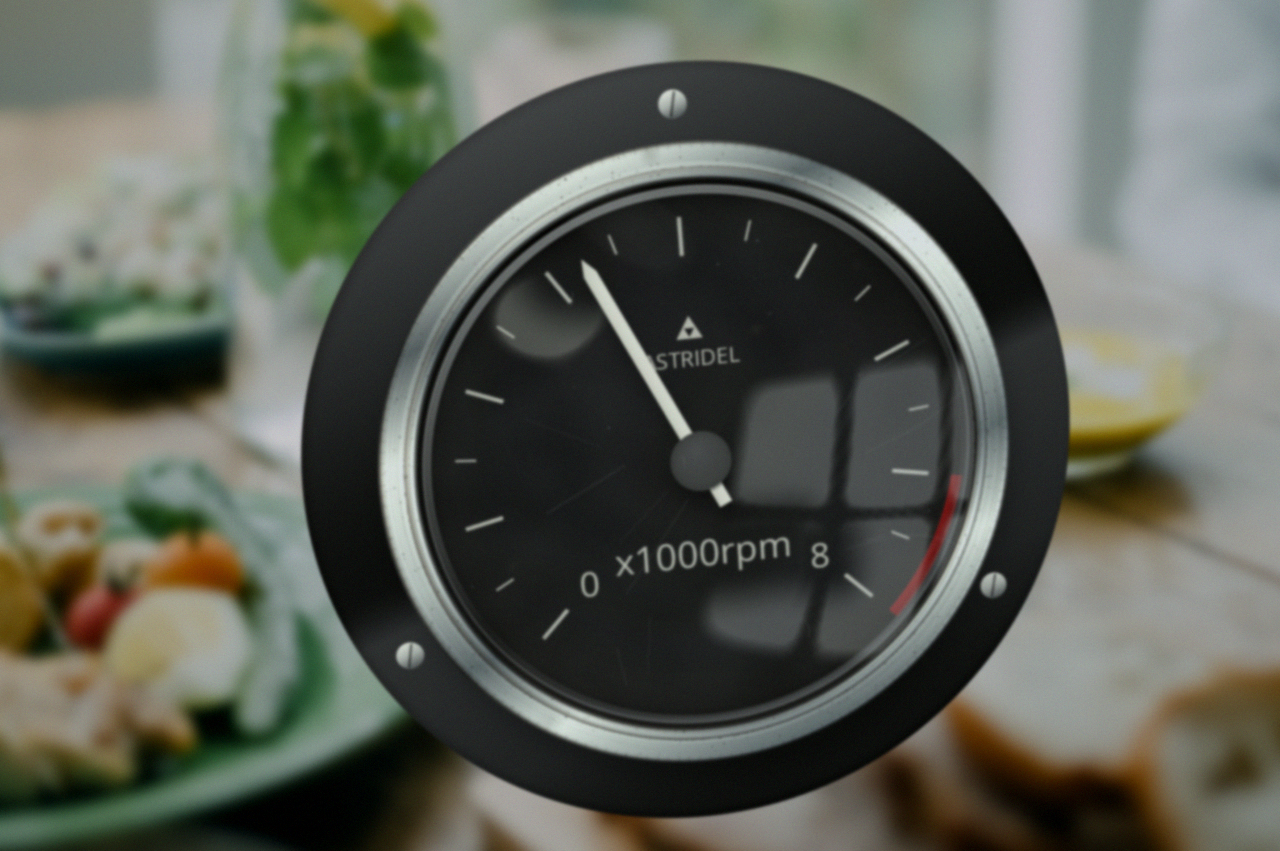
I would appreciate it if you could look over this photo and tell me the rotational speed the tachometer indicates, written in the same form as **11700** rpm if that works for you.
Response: **3250** rpm
